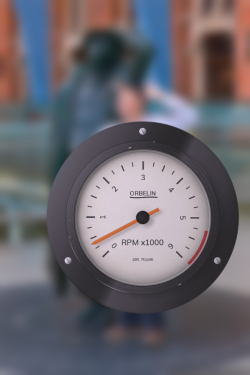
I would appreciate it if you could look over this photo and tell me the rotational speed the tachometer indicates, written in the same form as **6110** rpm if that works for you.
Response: **375** rpm
